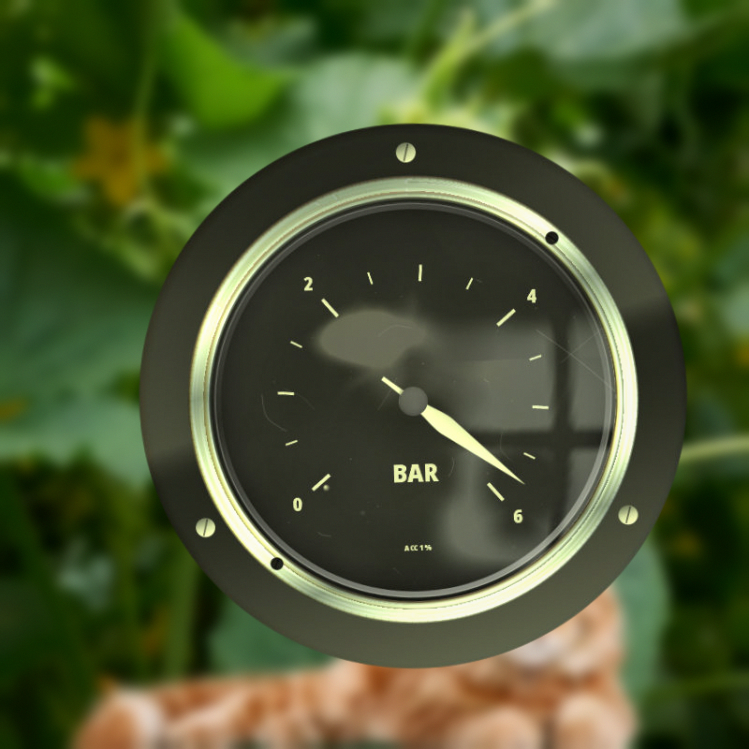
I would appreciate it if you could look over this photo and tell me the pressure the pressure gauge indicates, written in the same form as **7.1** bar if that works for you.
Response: **5.75** bar
